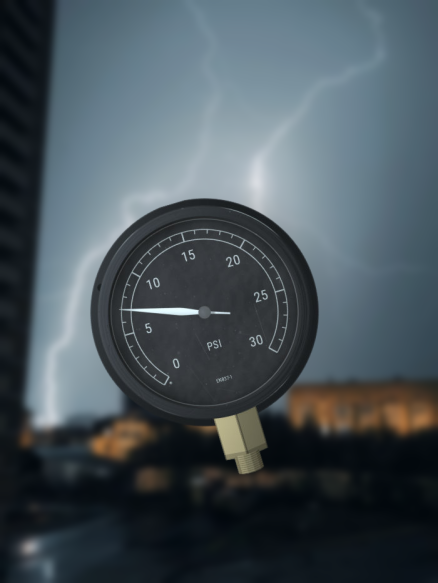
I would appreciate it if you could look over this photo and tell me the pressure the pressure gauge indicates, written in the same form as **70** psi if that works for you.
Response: **7** psi
